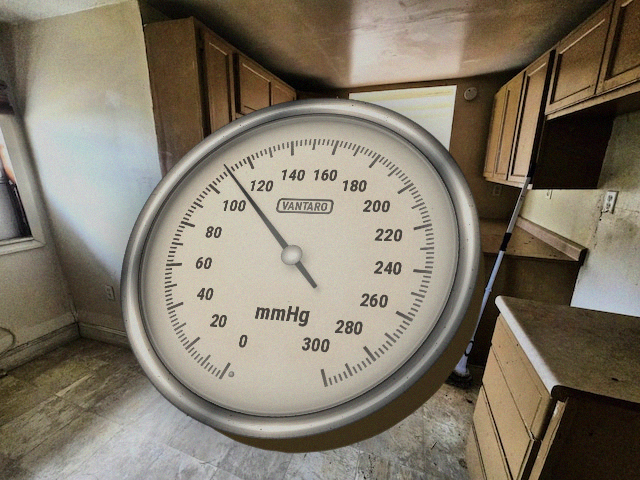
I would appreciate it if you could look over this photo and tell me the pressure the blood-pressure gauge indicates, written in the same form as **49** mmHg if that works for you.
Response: **110** mmHg
